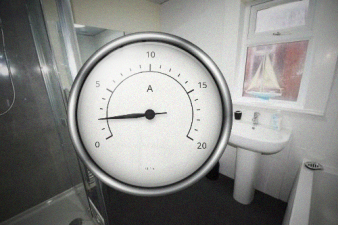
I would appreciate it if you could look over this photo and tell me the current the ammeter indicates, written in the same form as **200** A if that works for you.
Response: **2** A
